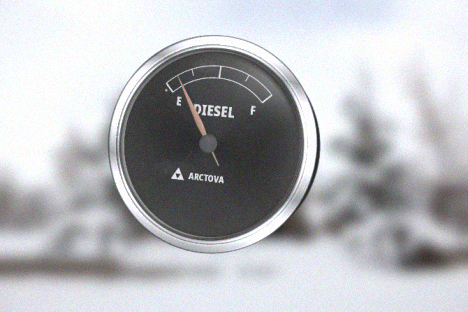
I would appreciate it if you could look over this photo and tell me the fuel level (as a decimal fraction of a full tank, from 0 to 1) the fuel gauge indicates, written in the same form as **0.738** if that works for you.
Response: **0.125**
